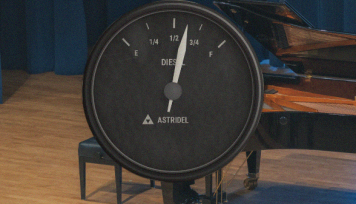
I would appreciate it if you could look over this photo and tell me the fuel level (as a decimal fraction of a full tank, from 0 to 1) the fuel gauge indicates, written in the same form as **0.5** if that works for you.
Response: **0.625**
